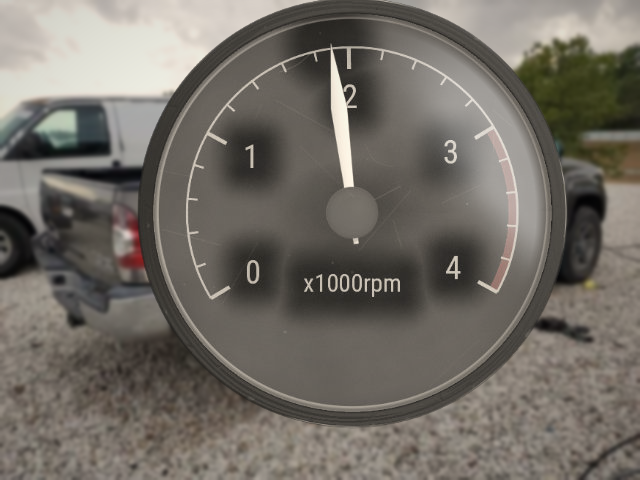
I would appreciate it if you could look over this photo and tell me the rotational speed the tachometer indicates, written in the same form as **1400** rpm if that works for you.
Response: **1900** rpm
